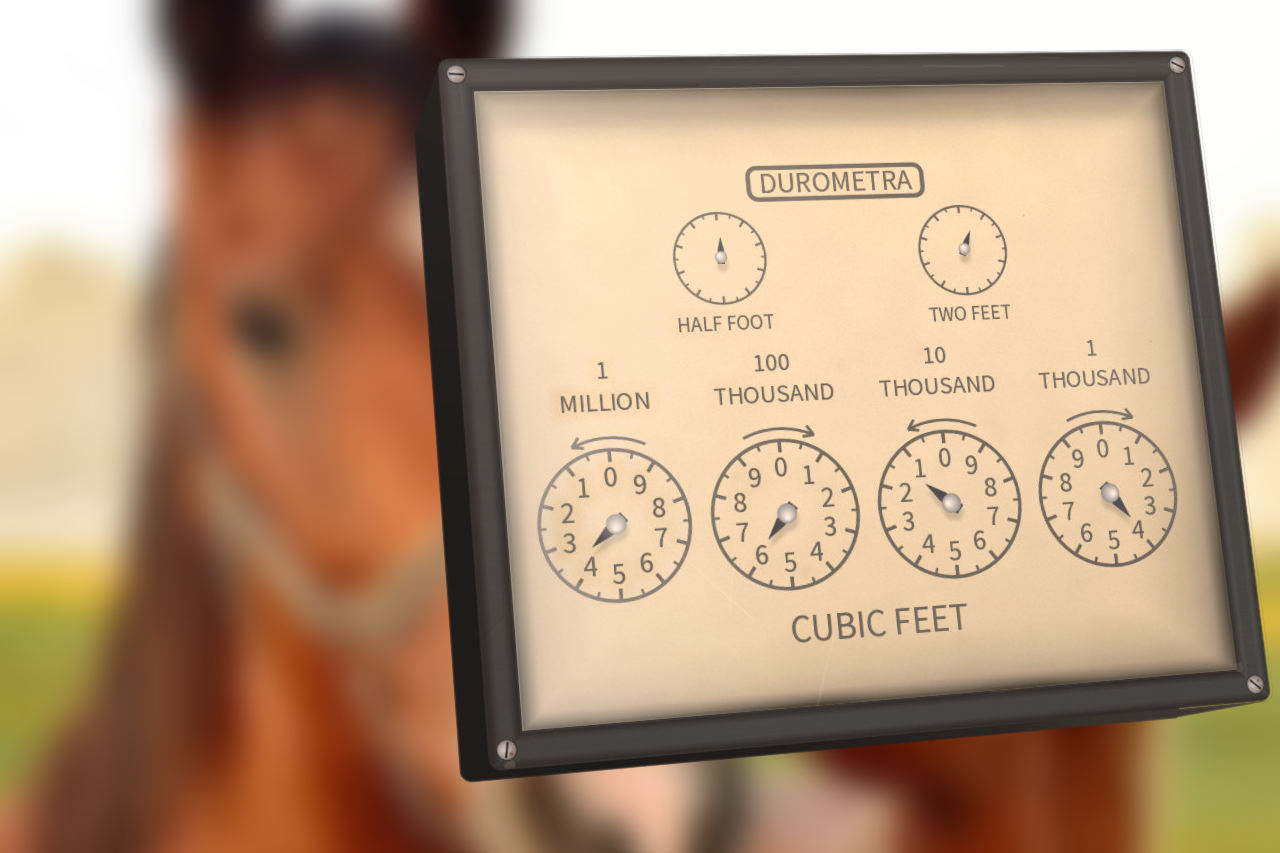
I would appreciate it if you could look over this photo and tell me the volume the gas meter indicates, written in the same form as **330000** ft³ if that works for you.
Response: **361400** ft³
